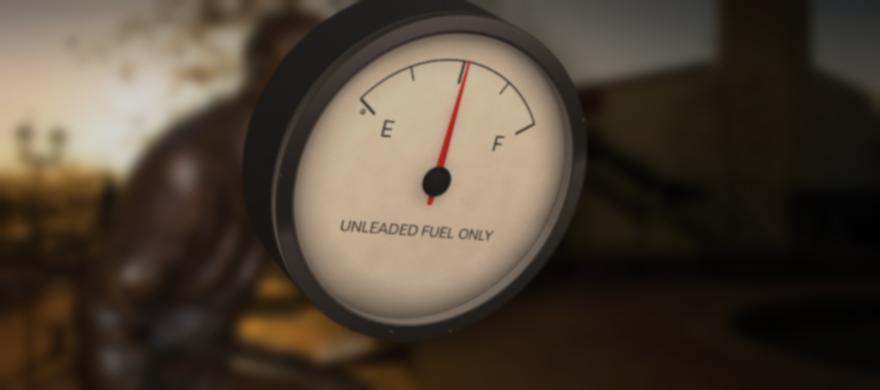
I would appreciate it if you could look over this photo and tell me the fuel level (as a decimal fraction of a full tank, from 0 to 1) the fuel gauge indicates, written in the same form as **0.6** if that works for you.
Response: **0.5**
